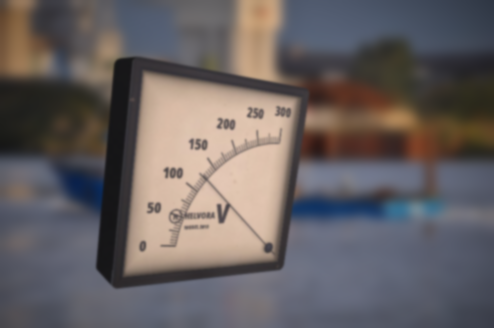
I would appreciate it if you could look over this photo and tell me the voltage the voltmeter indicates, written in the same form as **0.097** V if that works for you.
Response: **125** V
